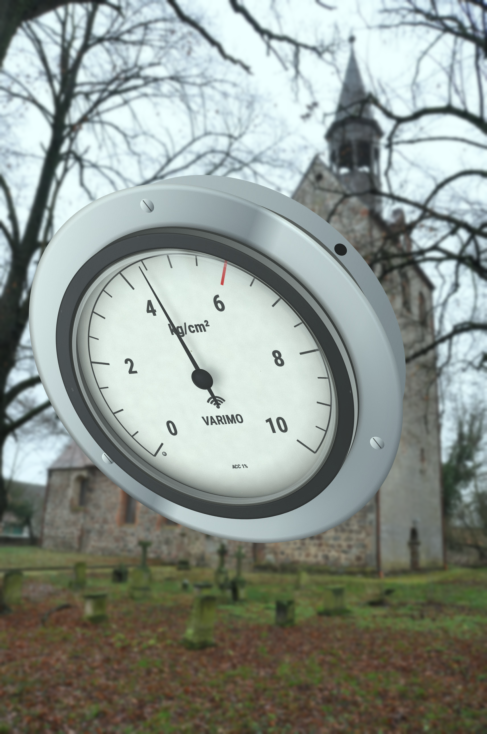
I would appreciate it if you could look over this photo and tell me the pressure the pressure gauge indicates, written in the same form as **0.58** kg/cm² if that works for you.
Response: **4.5** kg/cm²
